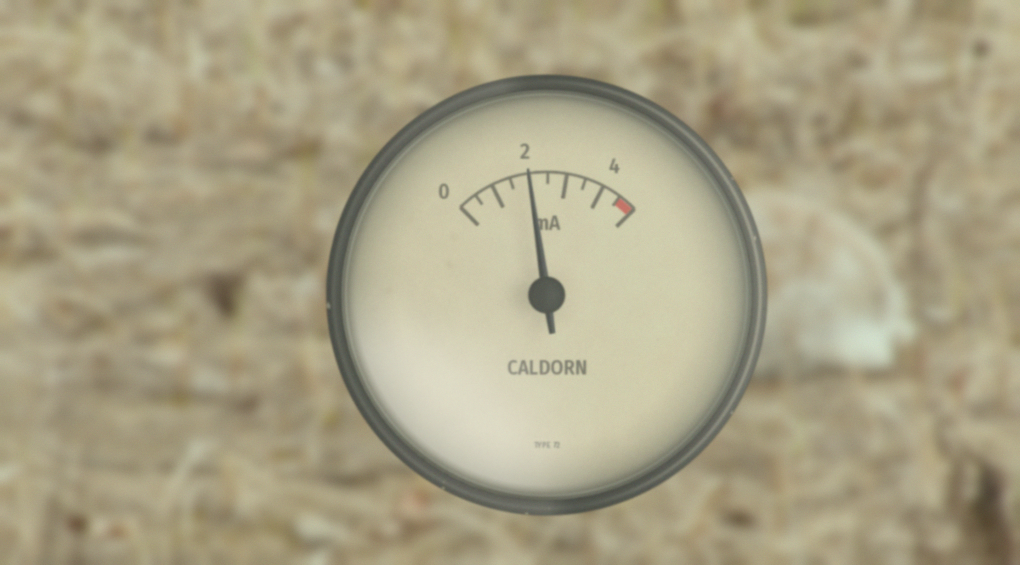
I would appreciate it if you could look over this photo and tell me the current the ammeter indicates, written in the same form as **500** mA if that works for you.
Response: **2** mA
